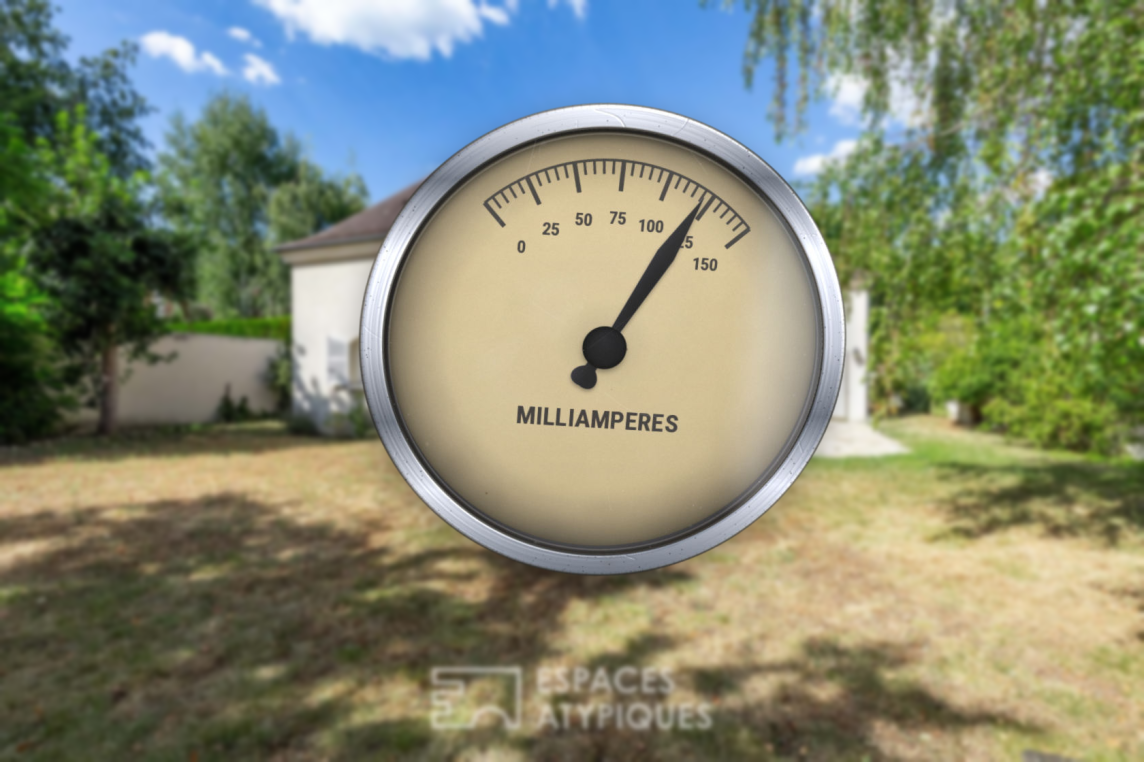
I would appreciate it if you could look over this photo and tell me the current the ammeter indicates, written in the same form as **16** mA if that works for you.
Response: **120** mA
